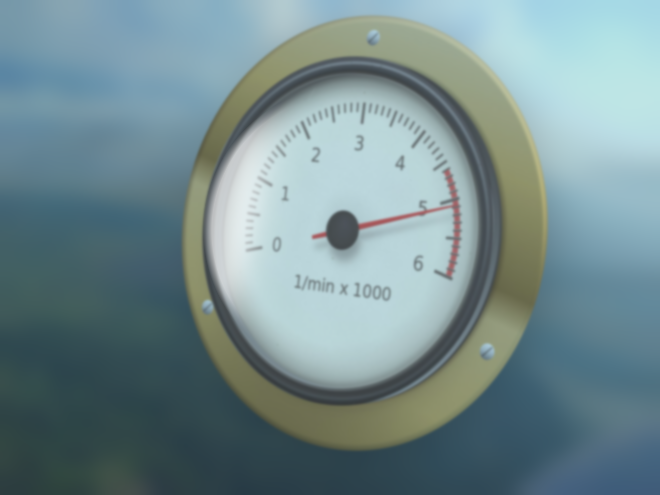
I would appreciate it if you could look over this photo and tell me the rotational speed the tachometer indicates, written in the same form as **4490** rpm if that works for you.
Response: **5100** rpm
